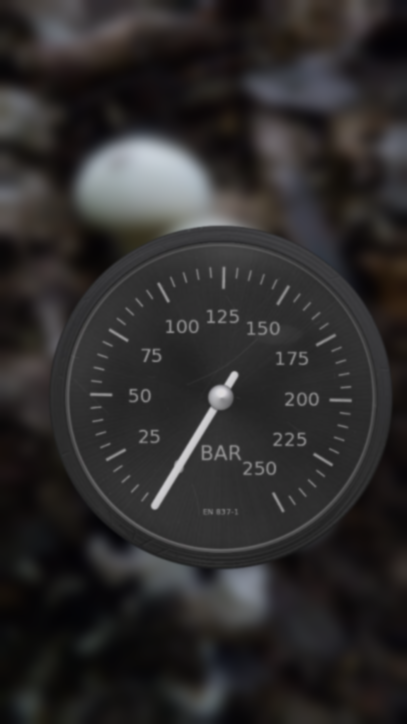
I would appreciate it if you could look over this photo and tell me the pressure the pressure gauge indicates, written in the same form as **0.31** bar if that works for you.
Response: **0** bar
